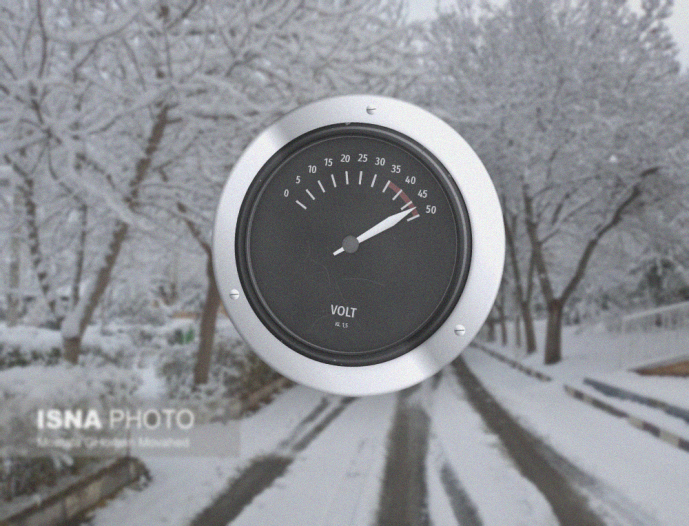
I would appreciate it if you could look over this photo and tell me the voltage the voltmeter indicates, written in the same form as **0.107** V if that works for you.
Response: **47.5** V
